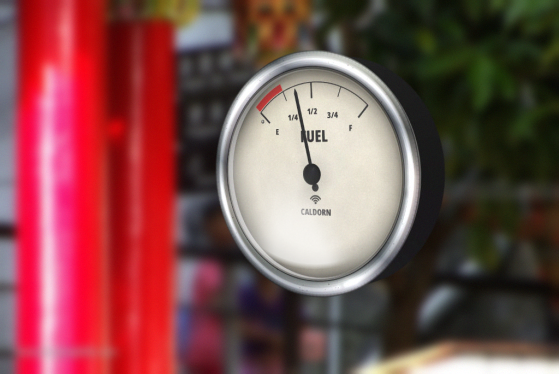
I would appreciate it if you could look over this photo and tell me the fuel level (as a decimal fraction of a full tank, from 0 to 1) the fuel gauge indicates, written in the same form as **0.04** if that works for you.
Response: **0.375**
